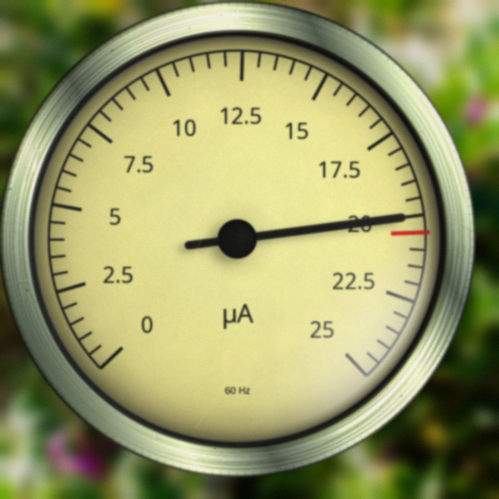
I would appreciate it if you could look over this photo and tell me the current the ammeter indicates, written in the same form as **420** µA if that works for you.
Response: **20** µA
